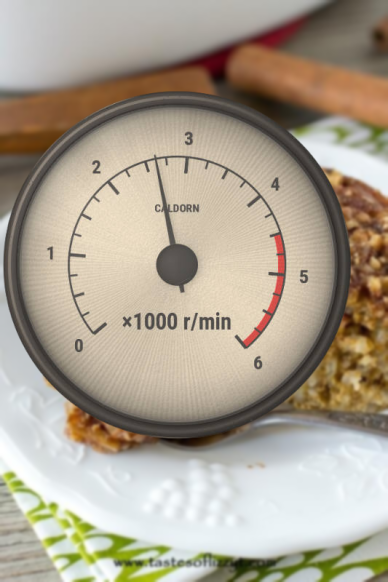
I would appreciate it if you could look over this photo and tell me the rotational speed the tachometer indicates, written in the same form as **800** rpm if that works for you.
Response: **2625** rpm
